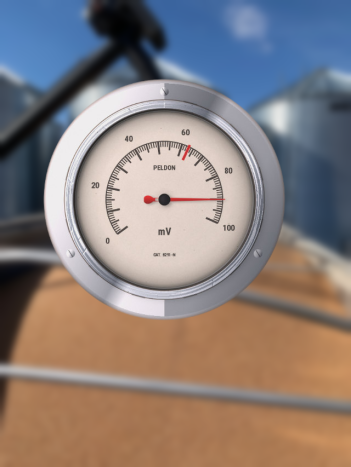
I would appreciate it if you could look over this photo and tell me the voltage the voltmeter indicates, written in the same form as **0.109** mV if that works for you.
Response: **90** mV
